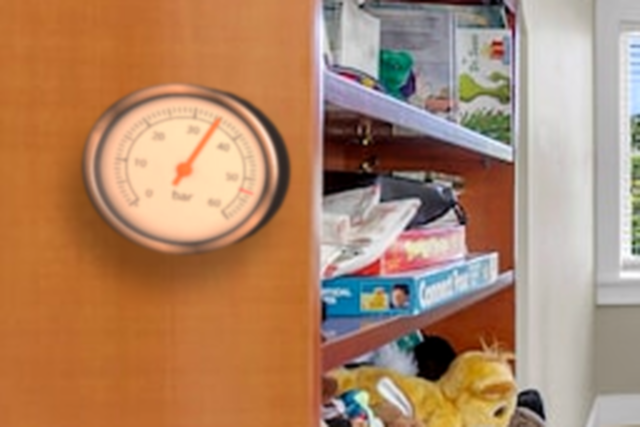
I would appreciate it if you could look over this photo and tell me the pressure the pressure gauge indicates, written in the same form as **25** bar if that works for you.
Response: **35** bar
